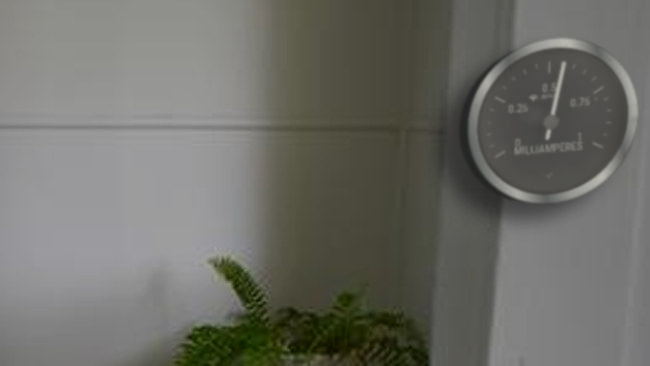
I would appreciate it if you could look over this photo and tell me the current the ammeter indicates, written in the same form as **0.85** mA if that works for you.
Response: **0.55** mA
